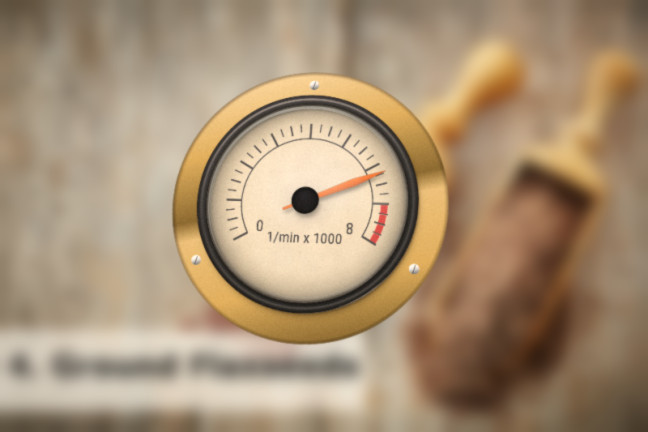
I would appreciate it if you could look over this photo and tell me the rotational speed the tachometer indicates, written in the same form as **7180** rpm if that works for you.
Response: **6250** rpm
